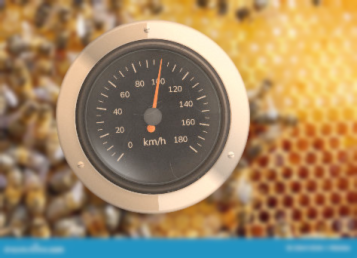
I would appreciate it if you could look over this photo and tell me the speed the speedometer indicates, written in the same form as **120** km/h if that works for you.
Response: **100** km/h
